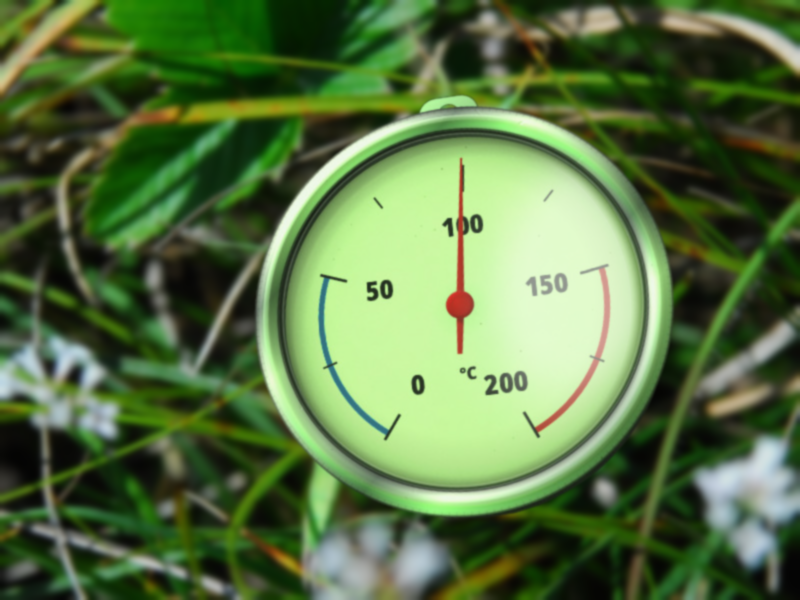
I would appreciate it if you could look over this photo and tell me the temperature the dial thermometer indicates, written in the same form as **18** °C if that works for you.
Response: **100** °C
